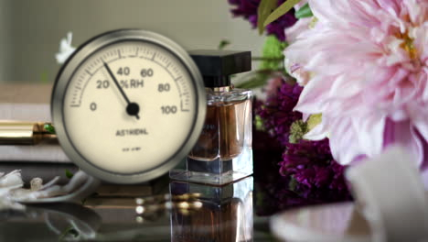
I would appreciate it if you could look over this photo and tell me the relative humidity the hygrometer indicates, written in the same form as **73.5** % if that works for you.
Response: **30** %
